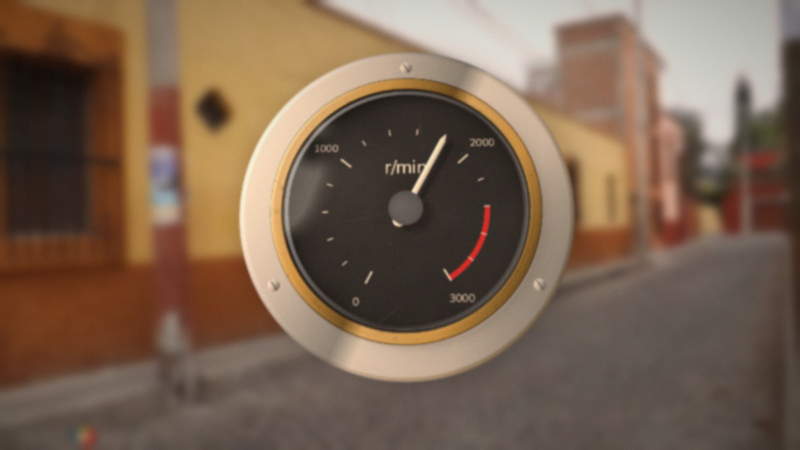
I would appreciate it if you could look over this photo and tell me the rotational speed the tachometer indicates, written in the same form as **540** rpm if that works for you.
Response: **1800** rpm
